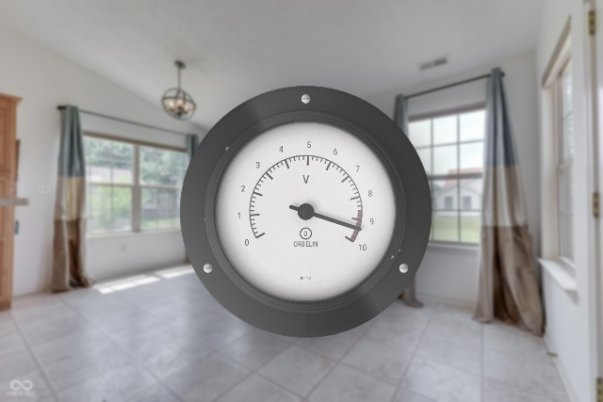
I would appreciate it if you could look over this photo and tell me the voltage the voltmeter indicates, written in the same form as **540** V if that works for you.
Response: **9.4** V
